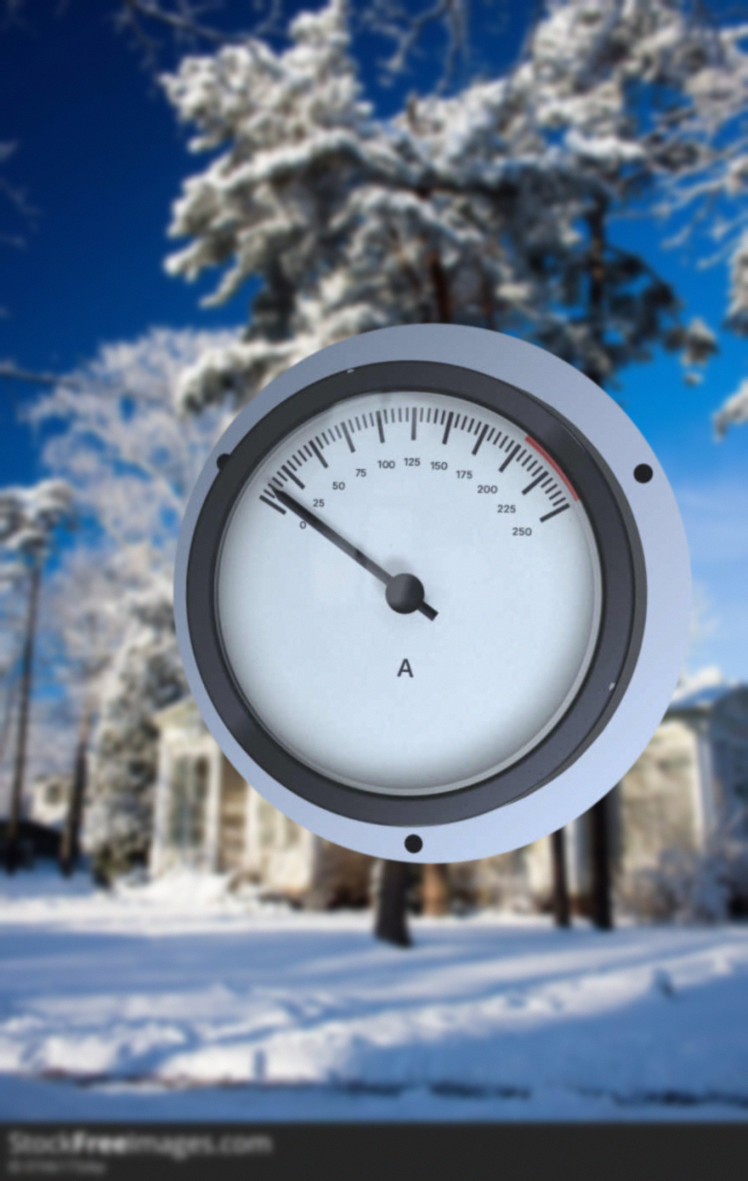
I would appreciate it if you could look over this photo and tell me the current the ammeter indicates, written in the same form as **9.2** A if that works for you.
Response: **10** A
